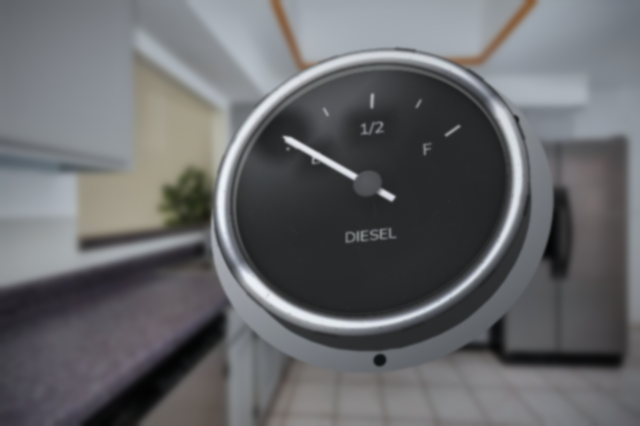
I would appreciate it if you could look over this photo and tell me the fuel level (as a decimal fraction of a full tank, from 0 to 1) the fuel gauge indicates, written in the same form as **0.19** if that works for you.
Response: **0**
